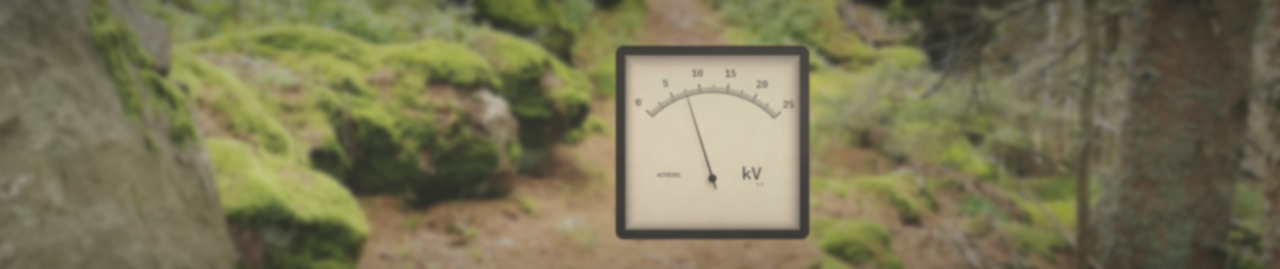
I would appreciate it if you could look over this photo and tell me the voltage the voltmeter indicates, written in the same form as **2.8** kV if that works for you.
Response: **7.5** kV
